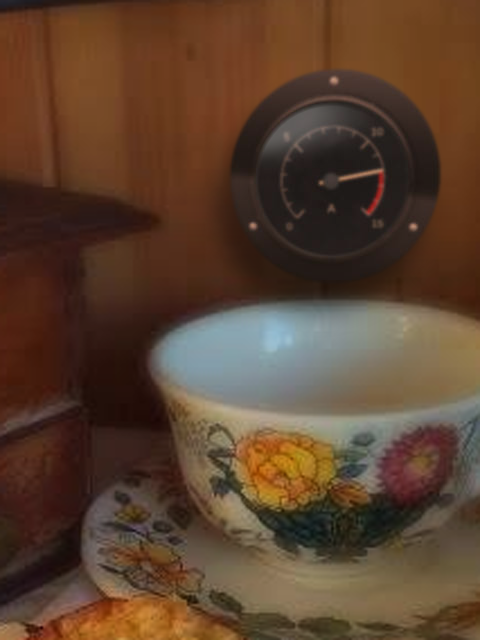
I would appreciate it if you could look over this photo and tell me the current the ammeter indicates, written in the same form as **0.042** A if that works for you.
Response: **12** A
